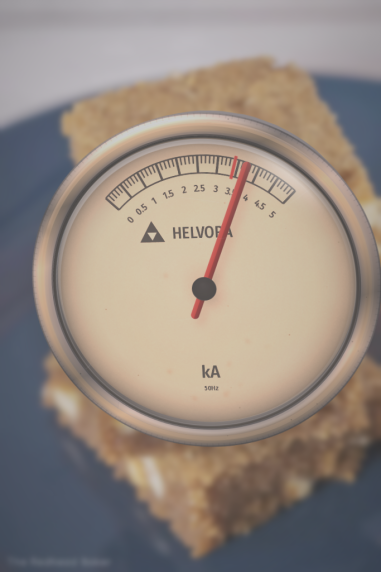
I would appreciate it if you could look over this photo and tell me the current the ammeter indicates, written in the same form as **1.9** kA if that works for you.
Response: **3.7** kA
